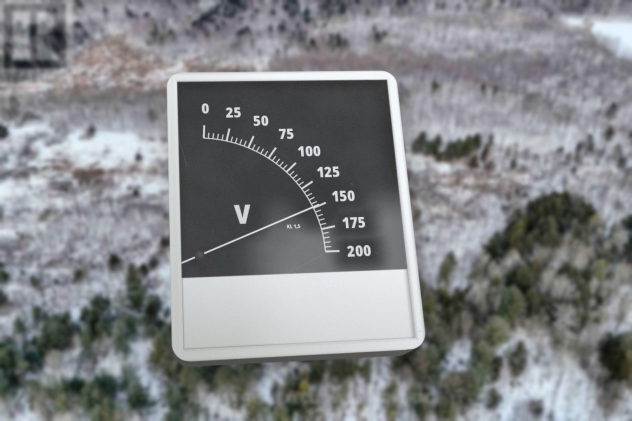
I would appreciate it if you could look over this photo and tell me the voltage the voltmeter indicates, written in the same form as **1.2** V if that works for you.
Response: **150** V
